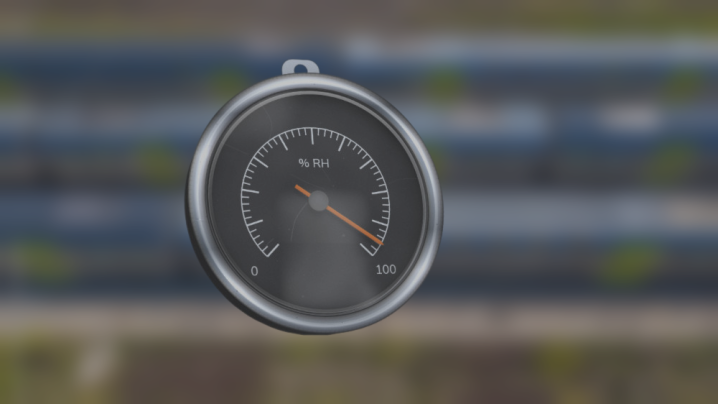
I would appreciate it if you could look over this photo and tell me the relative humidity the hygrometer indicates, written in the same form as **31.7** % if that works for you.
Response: **96** %
